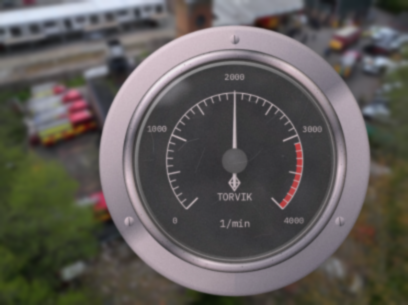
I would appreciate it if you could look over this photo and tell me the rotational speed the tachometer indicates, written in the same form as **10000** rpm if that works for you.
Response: **2000** rpm
